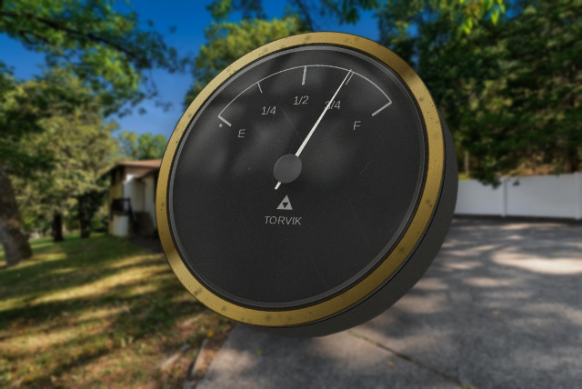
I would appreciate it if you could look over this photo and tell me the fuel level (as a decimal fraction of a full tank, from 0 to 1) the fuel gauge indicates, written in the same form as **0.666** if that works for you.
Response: **0.75**
